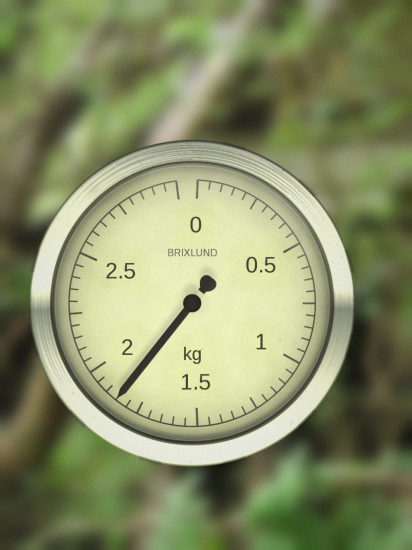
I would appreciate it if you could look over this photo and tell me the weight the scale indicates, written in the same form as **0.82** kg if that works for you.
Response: **1.85** kg
